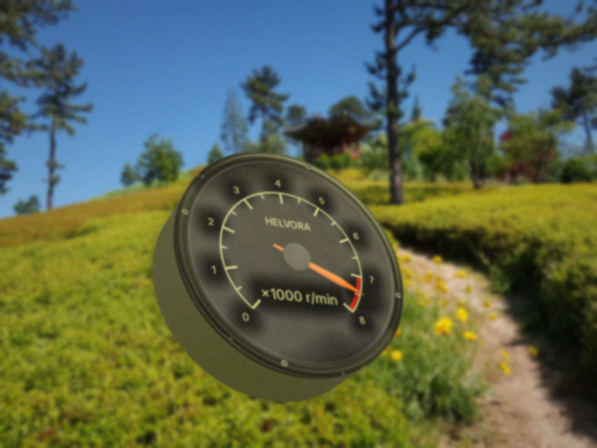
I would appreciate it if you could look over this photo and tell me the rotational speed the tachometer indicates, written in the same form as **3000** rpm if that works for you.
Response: **7500** rpm
